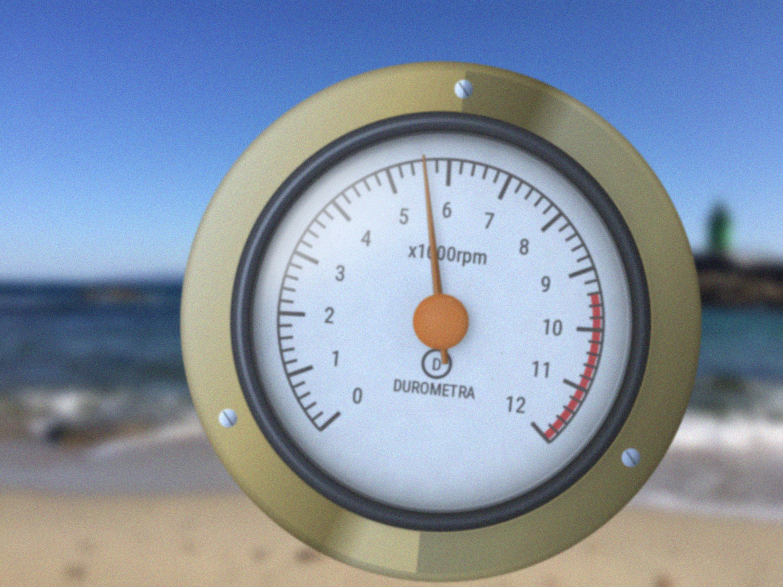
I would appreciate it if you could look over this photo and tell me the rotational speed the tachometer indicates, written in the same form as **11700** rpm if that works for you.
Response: **5600** rpm
